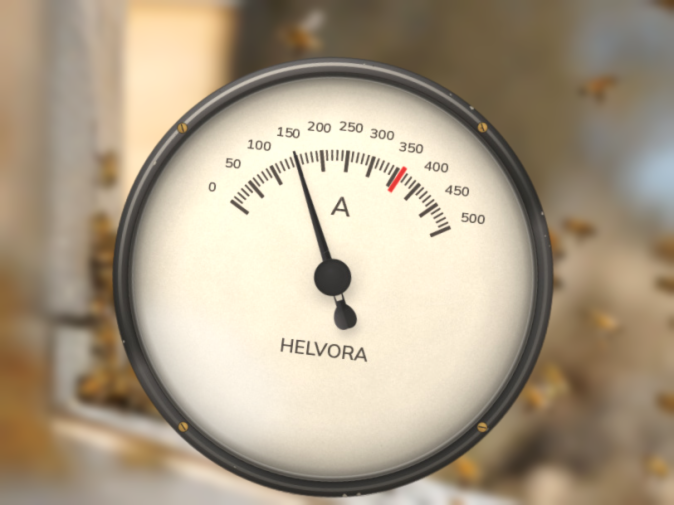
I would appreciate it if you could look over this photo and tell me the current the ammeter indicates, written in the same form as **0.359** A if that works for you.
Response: **150** A
